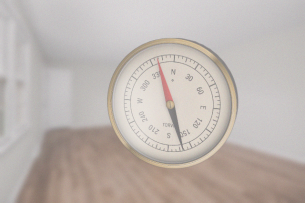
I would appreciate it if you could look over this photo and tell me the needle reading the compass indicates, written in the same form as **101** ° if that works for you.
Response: **340** °
